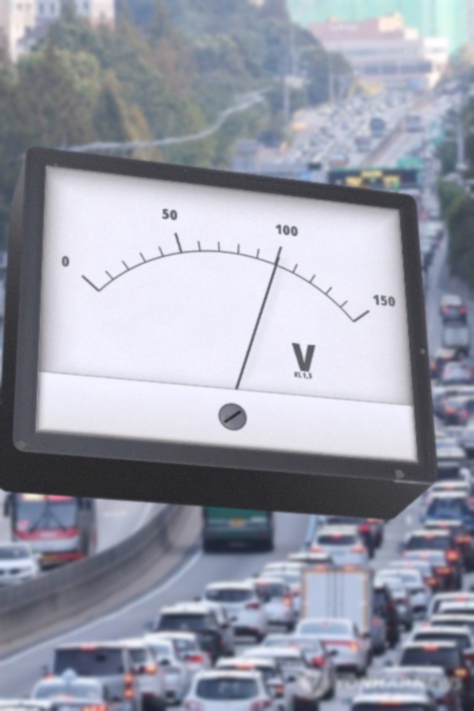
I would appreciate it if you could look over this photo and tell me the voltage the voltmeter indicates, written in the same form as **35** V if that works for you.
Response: **100** V
